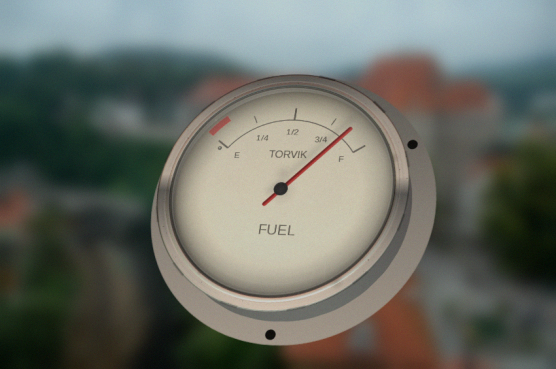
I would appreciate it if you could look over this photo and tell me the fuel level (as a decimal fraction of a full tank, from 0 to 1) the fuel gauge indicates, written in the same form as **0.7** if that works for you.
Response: **0.875**
